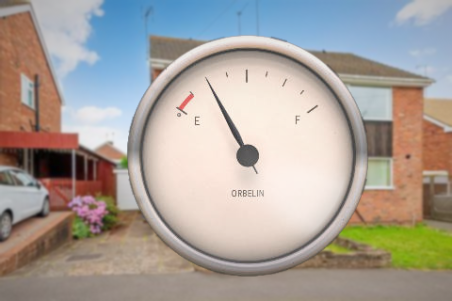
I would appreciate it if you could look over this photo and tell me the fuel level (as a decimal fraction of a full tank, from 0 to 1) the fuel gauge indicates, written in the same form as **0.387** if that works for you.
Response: **0.25**
